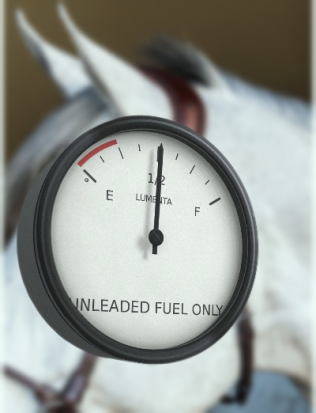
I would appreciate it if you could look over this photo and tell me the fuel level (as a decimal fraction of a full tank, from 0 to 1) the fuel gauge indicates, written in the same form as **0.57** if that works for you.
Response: **0.5**
